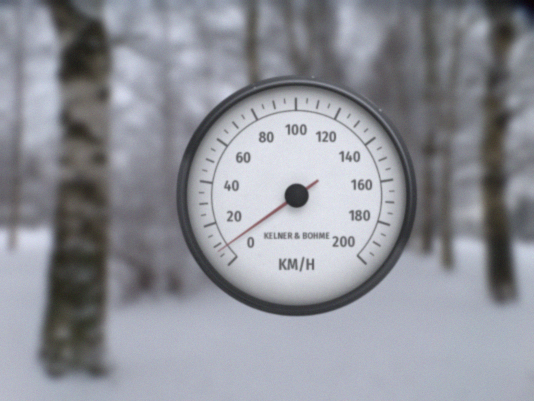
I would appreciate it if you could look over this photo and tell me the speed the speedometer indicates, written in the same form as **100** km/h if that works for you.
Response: **7.5** km/h
